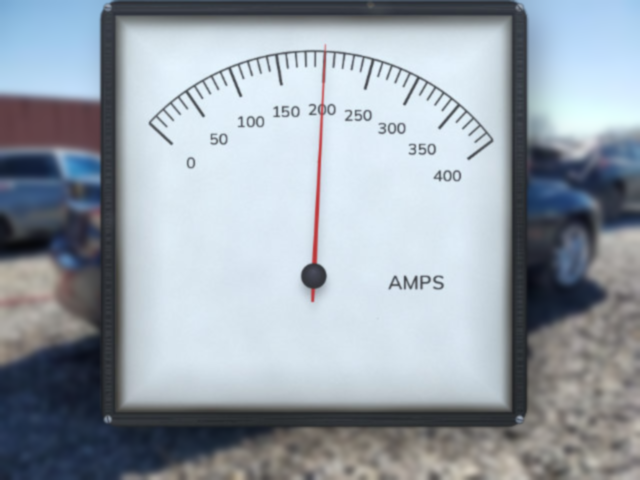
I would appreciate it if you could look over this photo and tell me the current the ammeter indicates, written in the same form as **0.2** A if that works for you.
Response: **200** A
